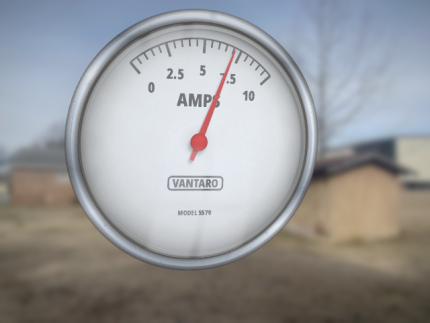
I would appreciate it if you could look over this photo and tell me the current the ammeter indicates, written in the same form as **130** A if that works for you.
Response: **7** A
